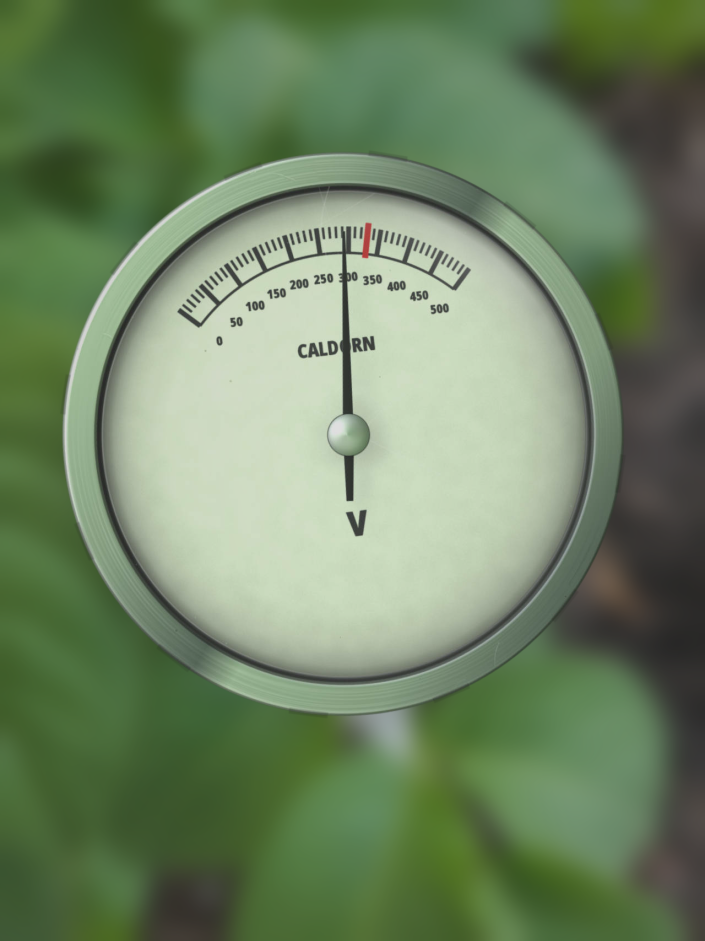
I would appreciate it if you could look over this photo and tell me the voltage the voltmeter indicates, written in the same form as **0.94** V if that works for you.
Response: **290** V
